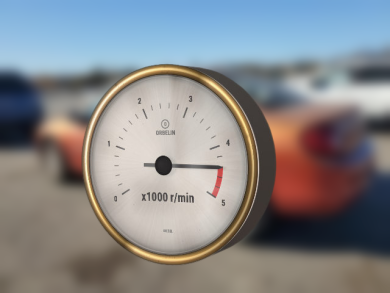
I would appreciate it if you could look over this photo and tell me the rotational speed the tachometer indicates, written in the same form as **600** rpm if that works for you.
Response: **4400** rpm
